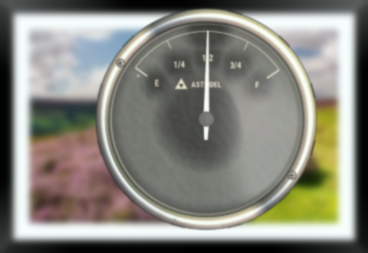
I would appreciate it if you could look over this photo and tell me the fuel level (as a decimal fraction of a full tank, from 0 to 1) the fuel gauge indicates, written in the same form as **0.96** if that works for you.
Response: **0.5**
